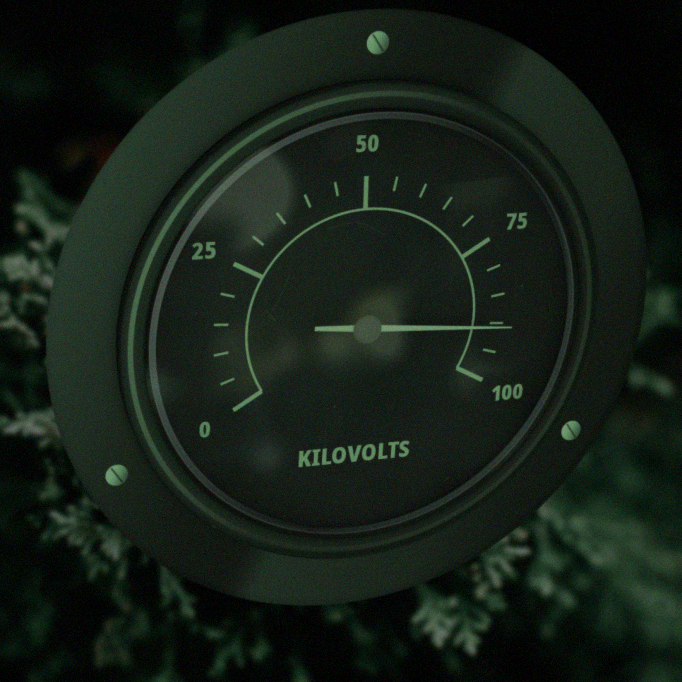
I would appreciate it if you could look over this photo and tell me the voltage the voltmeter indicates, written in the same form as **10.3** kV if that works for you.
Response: **90** kV
